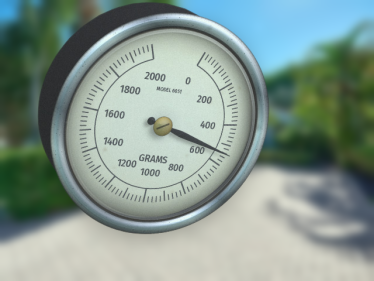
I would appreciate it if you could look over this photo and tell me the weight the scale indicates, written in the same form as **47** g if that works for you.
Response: **540** g
